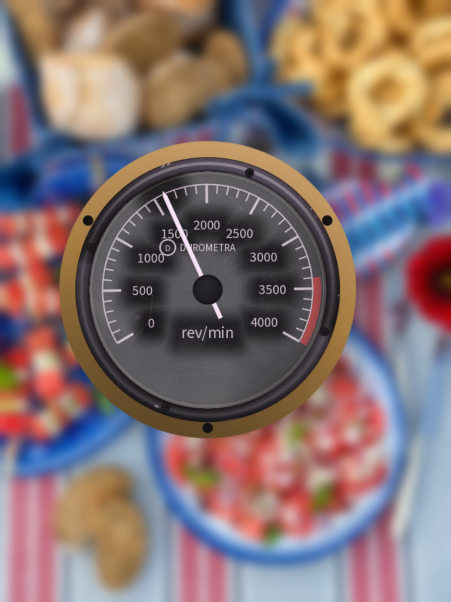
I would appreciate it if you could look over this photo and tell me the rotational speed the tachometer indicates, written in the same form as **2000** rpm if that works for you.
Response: **1600** rpm
